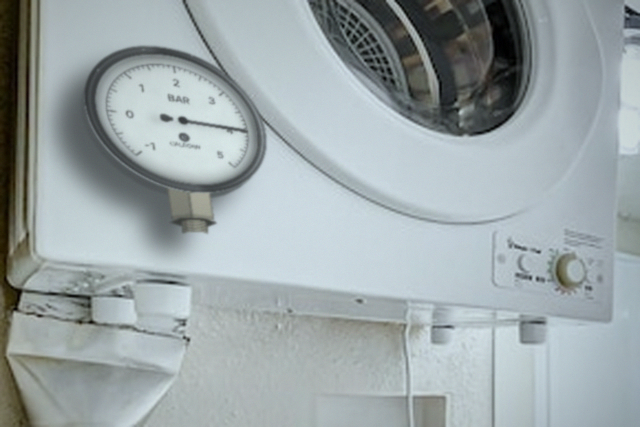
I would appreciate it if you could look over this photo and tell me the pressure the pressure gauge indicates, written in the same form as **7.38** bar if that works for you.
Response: **4** bar
